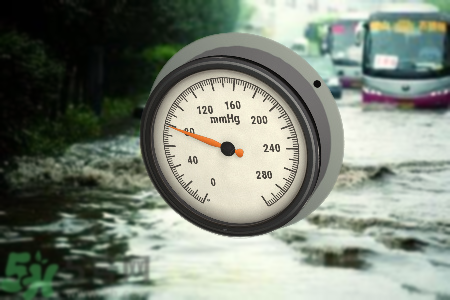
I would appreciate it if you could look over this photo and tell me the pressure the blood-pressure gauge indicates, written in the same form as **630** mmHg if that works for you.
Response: **80** mmHg
